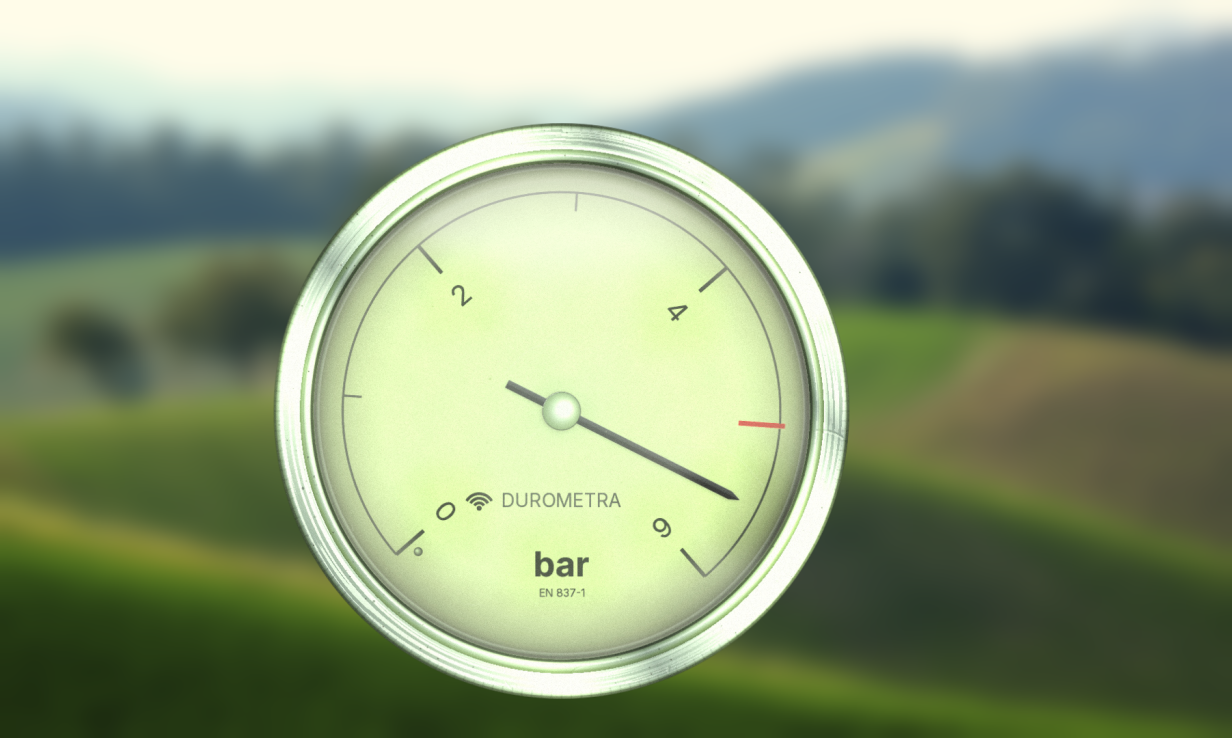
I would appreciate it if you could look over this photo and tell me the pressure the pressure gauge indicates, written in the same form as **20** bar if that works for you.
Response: **5.5** bar
